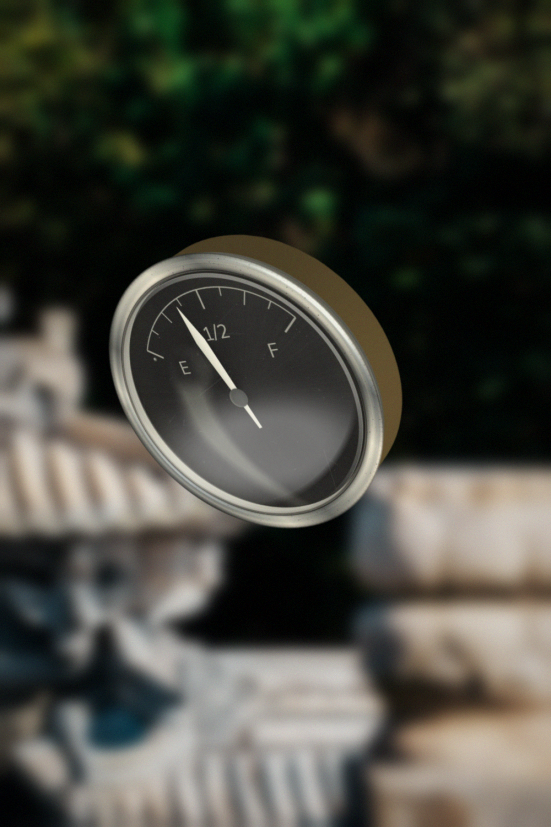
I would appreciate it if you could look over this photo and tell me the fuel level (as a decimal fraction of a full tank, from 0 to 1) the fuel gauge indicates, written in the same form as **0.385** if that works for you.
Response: **0.375**
